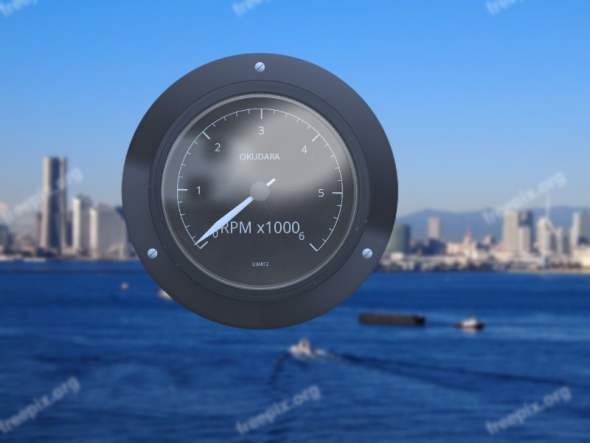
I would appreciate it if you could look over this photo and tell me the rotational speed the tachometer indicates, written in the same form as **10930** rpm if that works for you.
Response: **100** rpm
